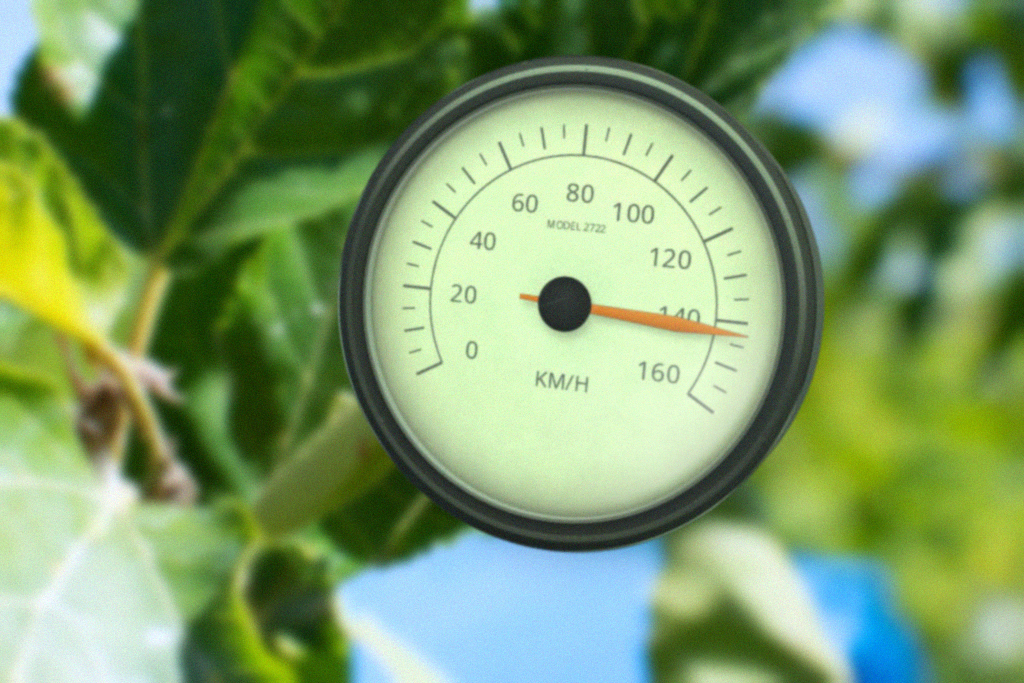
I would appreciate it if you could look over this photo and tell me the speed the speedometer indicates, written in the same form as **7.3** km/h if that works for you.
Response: **142.5** km/h
